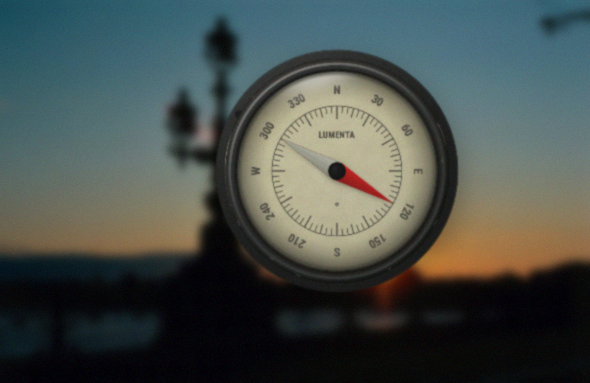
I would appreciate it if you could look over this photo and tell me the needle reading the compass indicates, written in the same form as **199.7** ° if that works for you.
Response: **120** °
